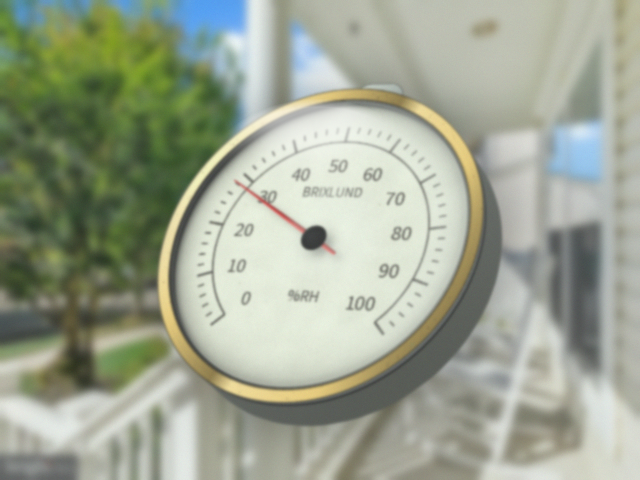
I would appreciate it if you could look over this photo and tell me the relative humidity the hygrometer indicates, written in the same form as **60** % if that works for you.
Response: **28** %
